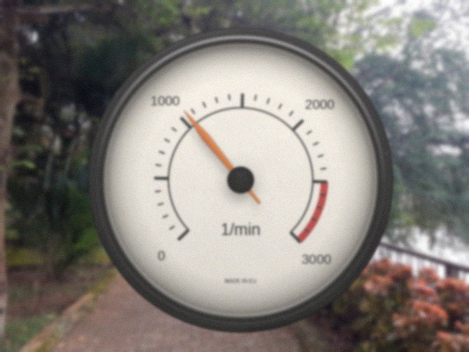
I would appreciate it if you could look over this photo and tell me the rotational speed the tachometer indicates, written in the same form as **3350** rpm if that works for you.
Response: **1050** rpm
